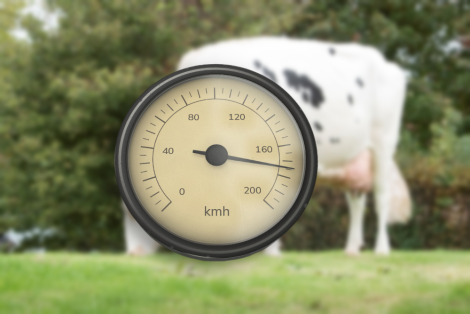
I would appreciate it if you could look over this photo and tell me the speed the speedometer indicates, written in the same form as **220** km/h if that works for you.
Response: **175** km/h
